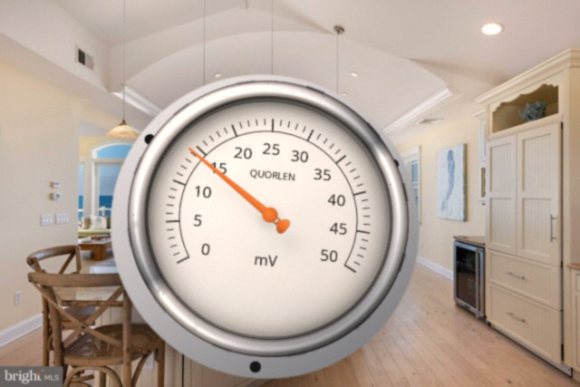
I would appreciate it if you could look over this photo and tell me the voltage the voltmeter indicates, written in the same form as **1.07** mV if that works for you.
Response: **14** mV
